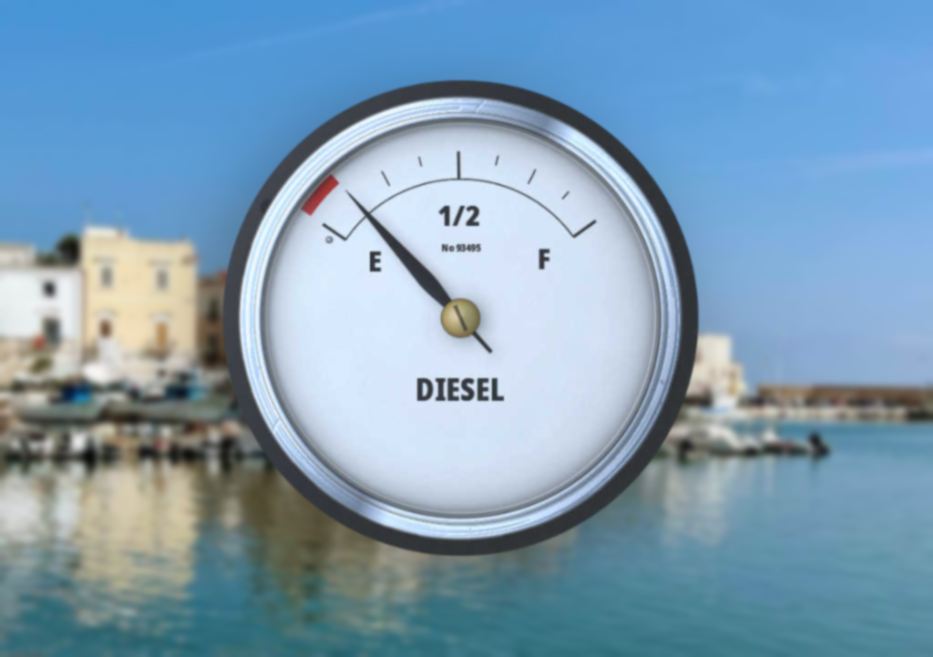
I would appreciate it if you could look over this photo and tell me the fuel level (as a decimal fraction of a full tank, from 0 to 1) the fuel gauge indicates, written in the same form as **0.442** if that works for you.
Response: **0.125**
